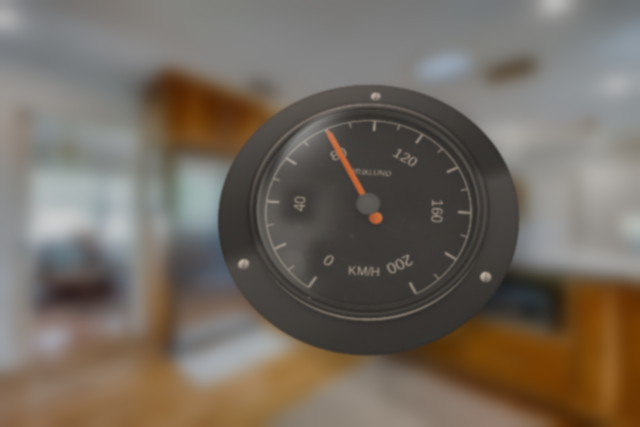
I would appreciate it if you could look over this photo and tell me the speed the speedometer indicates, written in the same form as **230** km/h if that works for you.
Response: **80** km/h
